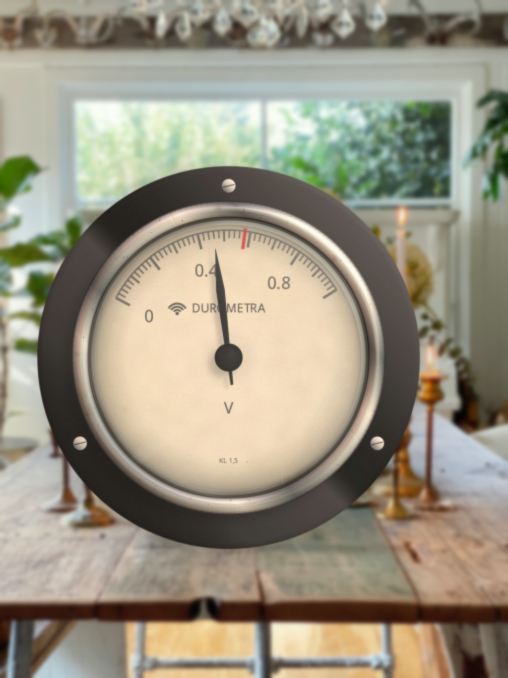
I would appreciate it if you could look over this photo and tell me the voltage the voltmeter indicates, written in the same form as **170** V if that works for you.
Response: **0.46** V
